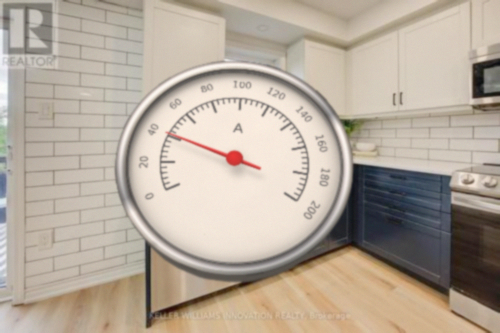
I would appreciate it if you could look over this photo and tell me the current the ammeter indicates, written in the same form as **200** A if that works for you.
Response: **40** A
